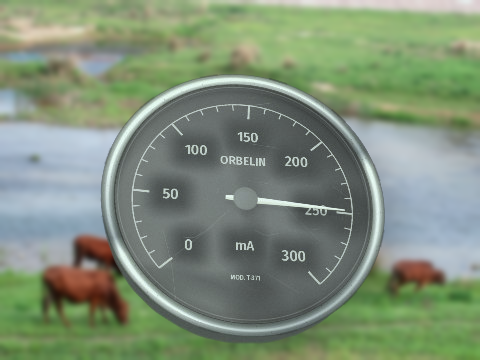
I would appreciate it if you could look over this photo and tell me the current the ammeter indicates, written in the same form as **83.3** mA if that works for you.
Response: **250** mA
